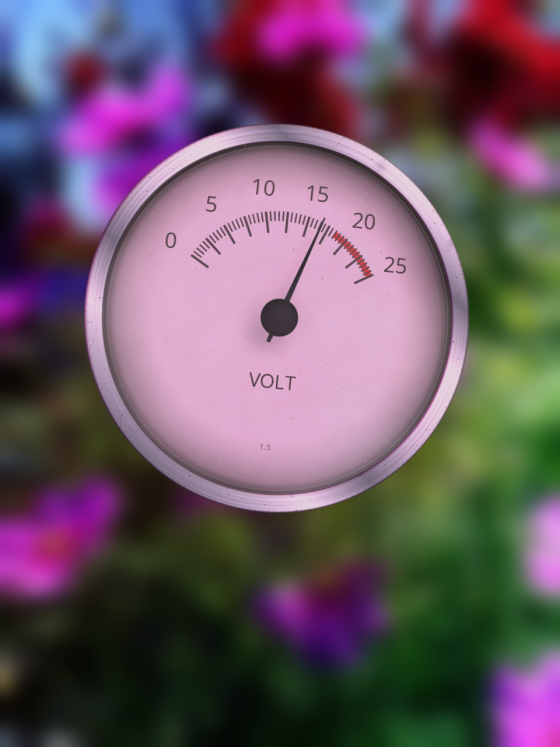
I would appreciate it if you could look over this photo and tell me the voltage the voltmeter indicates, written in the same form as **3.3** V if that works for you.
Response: **16.5** V
